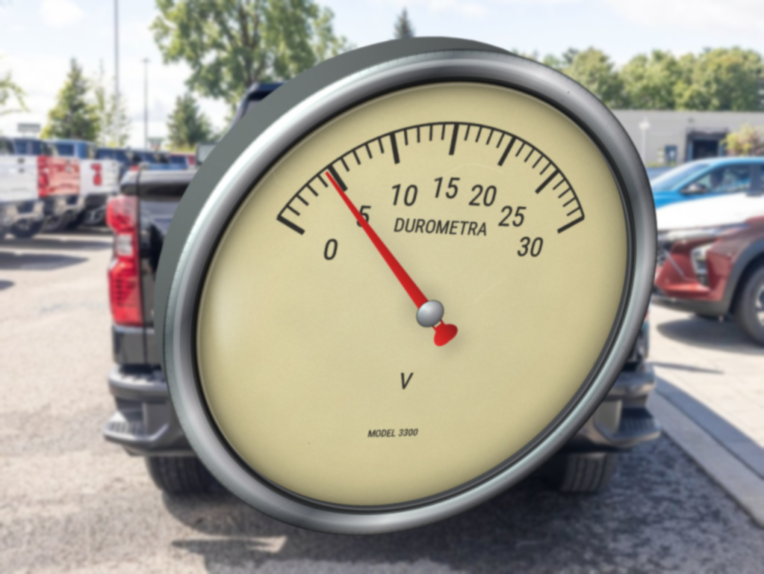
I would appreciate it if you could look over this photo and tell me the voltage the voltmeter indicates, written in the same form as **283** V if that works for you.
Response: **4.5** V
